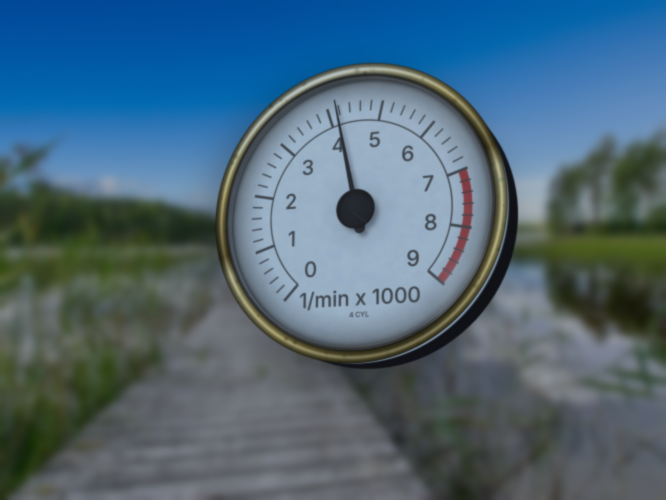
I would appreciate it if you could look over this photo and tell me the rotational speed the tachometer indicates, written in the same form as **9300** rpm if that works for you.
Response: **4200** rpm
